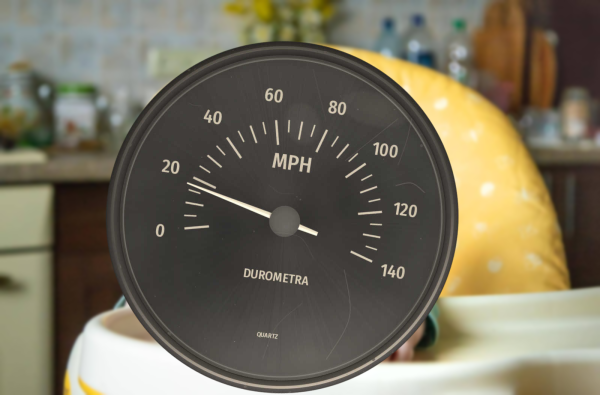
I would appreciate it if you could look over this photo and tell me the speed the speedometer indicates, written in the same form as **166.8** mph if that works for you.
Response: **17.5** mph
